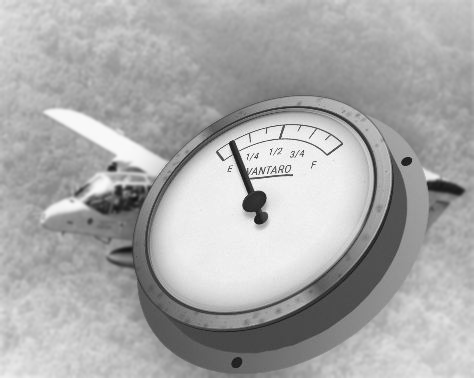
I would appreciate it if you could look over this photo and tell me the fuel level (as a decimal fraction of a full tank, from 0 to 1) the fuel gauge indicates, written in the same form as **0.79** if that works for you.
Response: **0.125**
